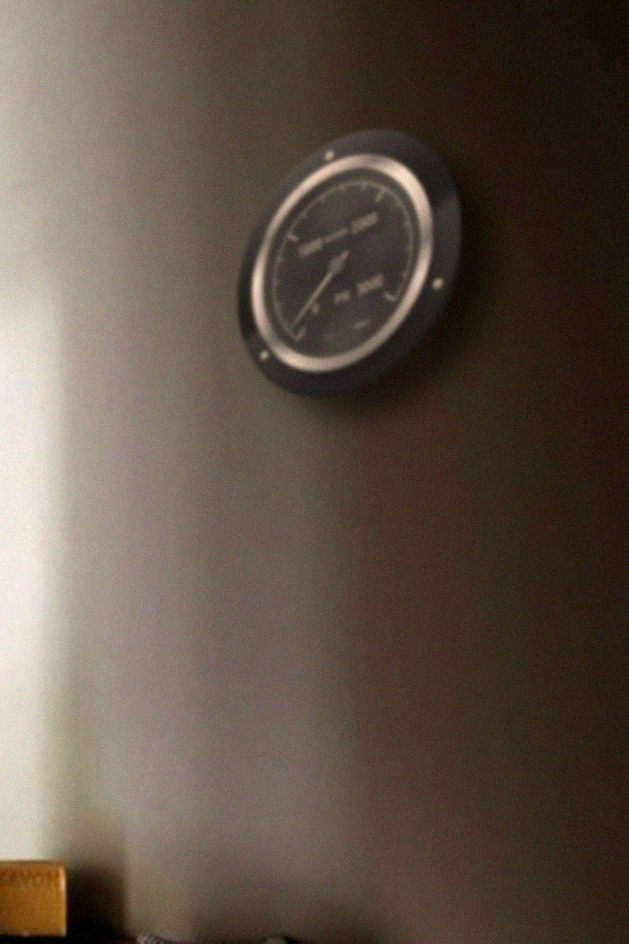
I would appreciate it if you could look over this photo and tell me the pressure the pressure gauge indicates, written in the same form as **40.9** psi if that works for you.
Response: **100** psi
